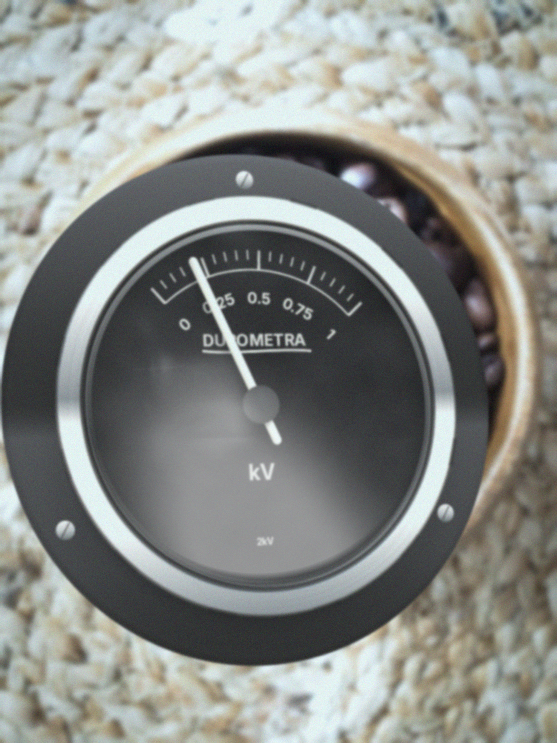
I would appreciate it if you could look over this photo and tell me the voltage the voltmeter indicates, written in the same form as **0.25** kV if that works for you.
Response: **0.2** kV
